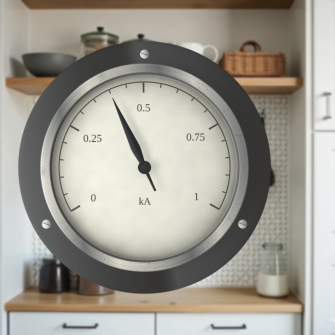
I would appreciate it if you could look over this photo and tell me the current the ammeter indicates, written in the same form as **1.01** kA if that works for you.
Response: **0.4** kA
